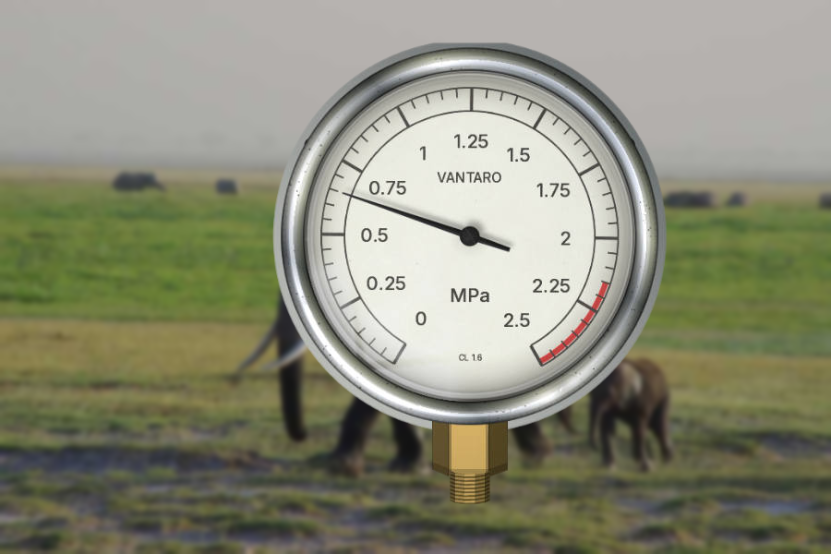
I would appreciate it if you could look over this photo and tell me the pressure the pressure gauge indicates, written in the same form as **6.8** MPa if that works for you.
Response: **0.65** MPa
